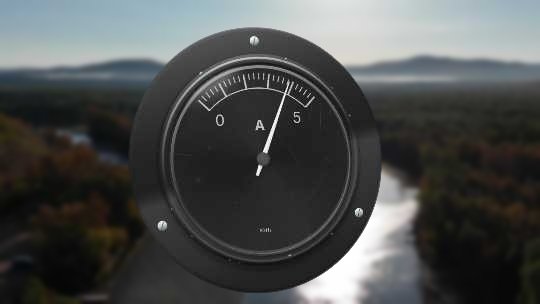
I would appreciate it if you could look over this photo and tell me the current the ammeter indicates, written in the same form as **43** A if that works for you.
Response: **3.8** A
